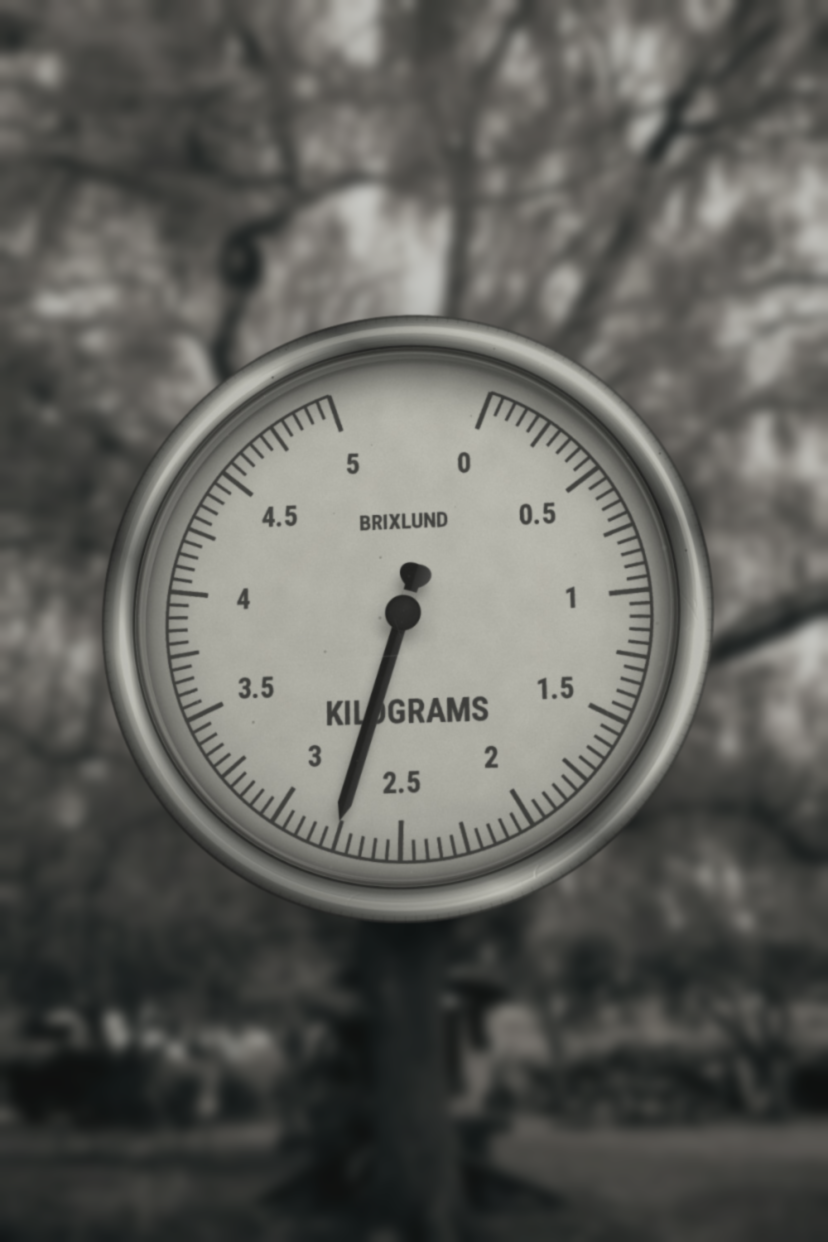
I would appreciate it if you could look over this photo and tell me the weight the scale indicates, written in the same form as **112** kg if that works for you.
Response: **2.75** kg
